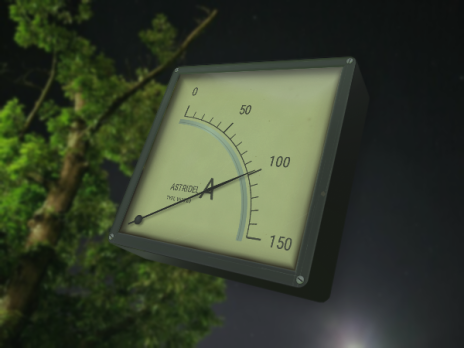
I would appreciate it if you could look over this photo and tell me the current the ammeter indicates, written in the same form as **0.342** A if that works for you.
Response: **100** A
